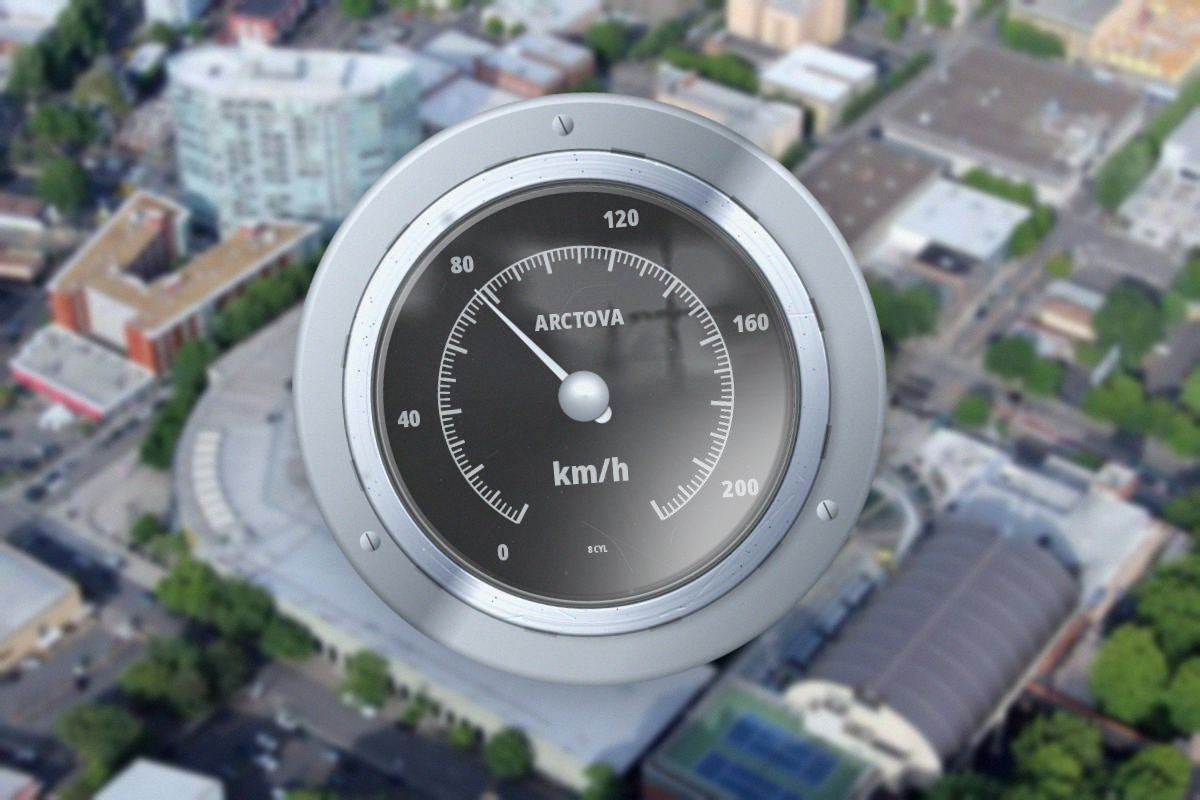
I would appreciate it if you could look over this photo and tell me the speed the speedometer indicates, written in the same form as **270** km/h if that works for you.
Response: **78** km/h
